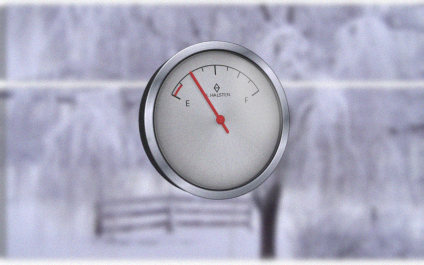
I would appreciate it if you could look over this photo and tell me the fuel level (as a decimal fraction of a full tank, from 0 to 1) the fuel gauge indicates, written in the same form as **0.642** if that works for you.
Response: **0.25**
